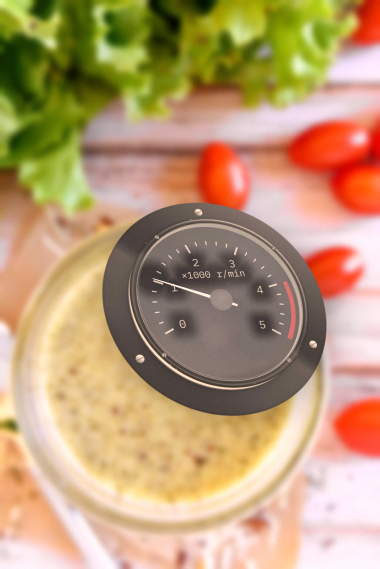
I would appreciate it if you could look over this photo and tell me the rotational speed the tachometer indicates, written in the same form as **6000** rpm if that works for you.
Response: **1000** rpm
